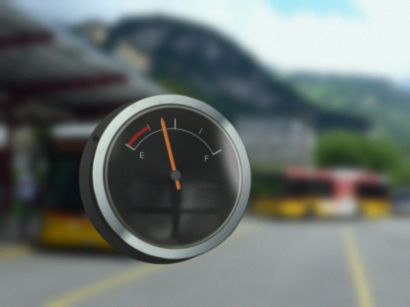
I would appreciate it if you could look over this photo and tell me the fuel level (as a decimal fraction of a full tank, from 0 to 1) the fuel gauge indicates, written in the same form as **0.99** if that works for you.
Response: **0.375**
